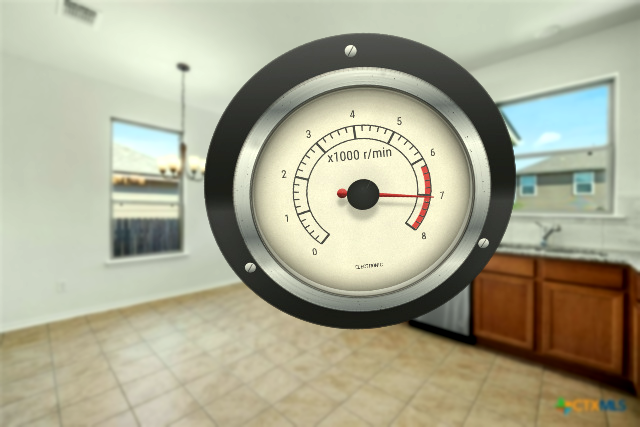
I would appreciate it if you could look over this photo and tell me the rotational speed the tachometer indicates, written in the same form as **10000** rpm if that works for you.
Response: **7000** rpm
